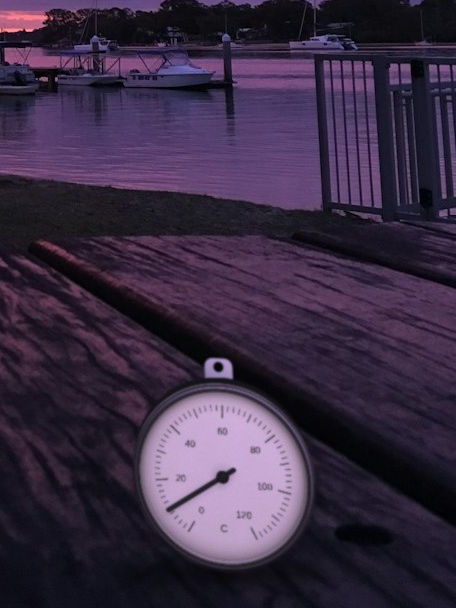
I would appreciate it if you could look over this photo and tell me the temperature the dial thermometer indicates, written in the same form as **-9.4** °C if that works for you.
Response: **10** °C
